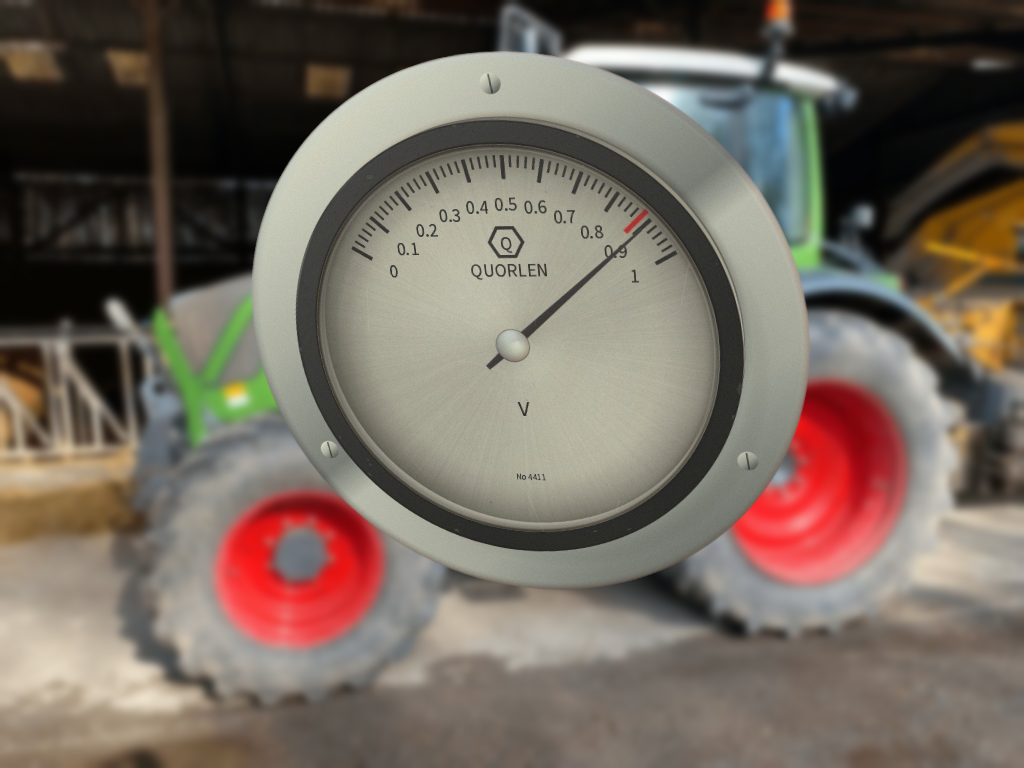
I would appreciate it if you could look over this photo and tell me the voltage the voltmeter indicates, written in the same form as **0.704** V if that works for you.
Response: **0.9** V
